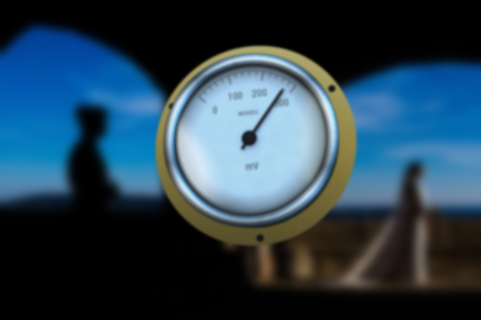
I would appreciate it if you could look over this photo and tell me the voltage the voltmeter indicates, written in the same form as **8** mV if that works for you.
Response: **280** mV
